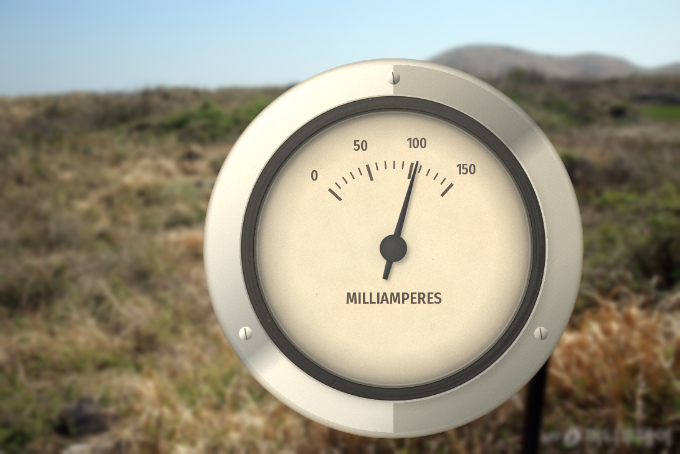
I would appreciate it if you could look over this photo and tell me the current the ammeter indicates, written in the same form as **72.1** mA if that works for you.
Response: **105** mA
